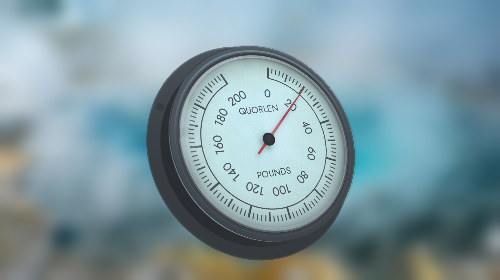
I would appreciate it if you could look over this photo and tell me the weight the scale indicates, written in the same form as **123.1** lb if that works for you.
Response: **20** lb
